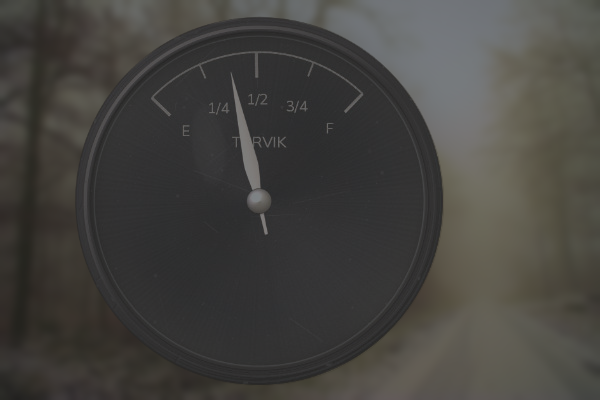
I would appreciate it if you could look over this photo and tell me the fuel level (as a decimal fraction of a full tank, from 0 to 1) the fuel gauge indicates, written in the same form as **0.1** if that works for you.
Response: **0.375**
